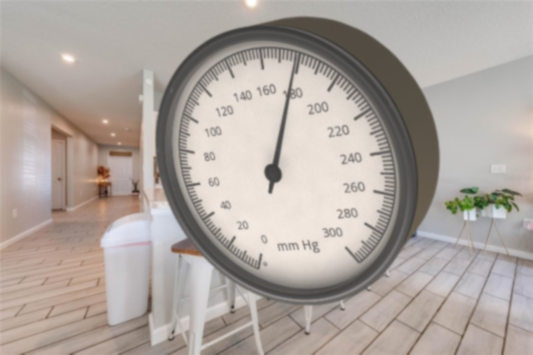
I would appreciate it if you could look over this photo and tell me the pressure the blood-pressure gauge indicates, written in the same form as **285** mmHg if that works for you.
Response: **180** mmHg
